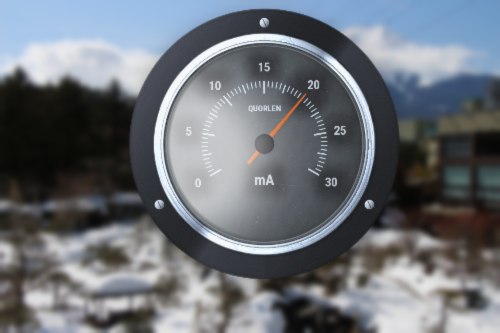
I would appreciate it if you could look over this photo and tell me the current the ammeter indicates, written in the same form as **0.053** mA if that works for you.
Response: **20** mA
